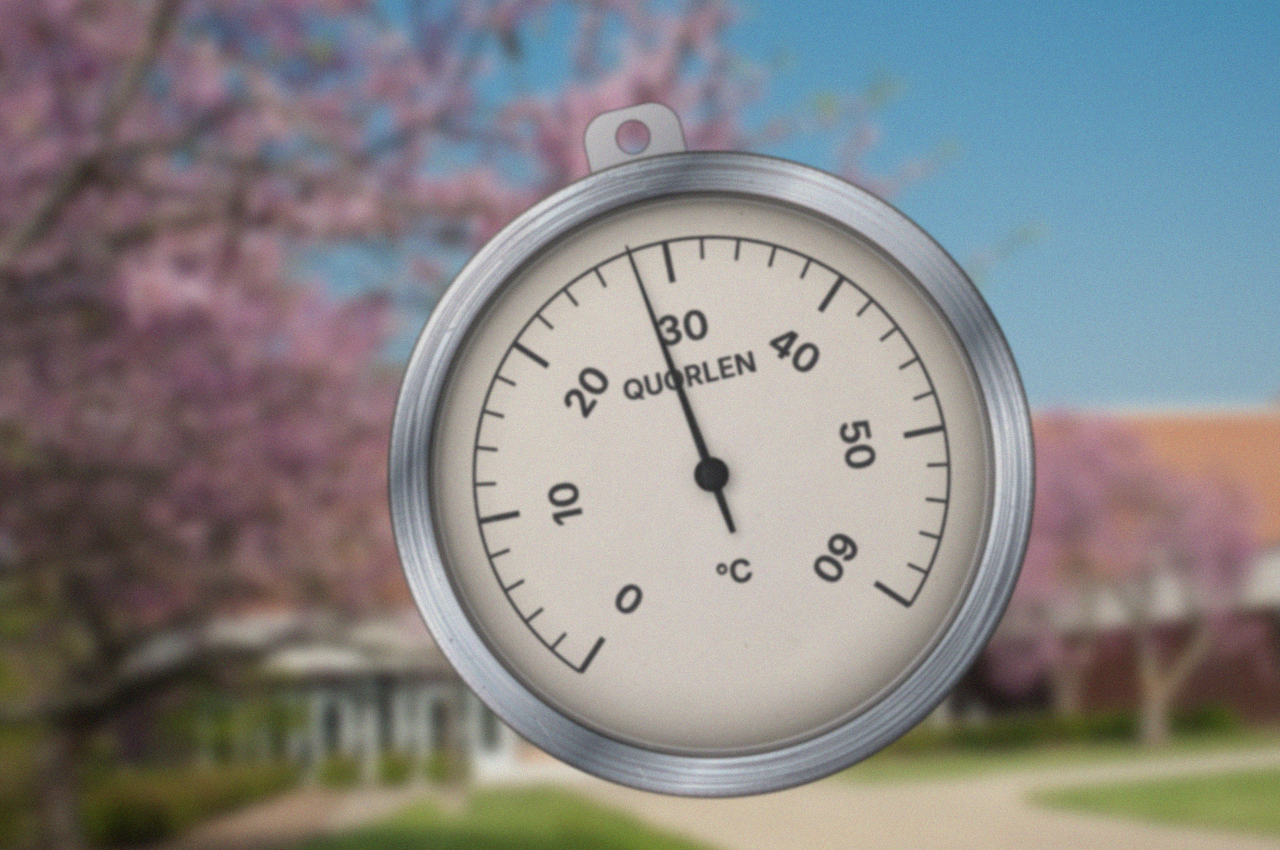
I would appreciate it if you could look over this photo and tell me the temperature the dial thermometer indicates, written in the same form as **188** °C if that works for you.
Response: **28** °C
